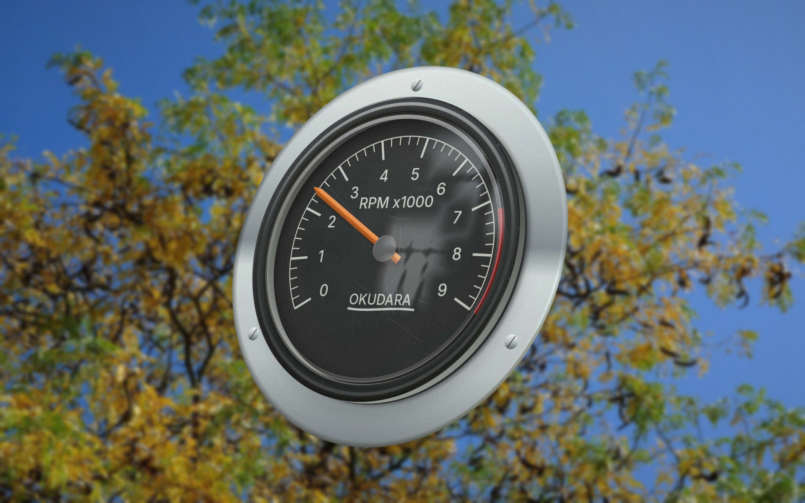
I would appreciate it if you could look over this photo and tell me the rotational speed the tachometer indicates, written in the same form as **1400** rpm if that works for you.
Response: **2400** rpm
